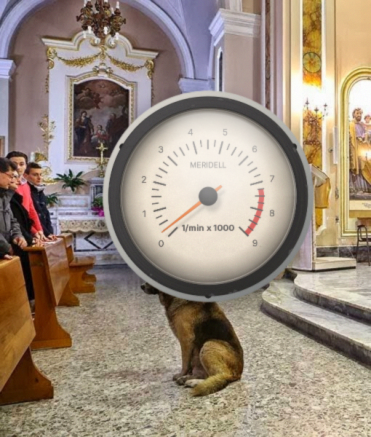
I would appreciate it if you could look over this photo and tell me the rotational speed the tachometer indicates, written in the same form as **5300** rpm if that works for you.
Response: **250** rpm
